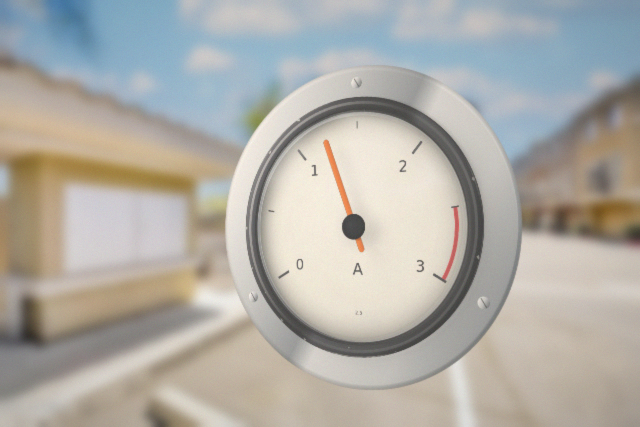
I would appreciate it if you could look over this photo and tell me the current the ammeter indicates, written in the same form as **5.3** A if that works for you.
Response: **1.25** A
